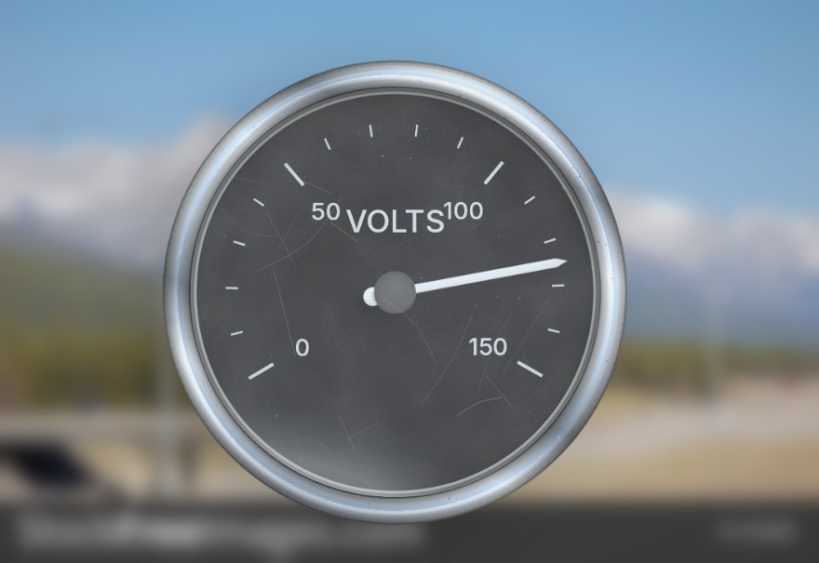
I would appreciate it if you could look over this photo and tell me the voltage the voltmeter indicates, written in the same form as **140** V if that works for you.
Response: **125** V
